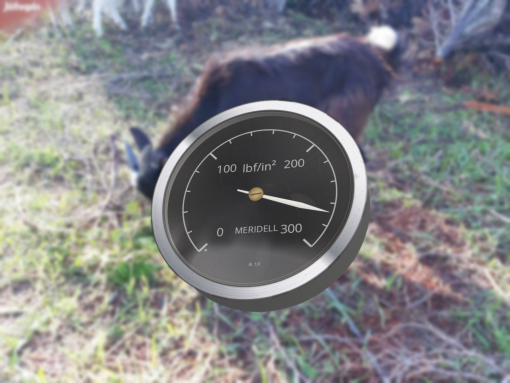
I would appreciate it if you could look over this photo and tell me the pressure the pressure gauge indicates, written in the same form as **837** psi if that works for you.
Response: **270** psi
